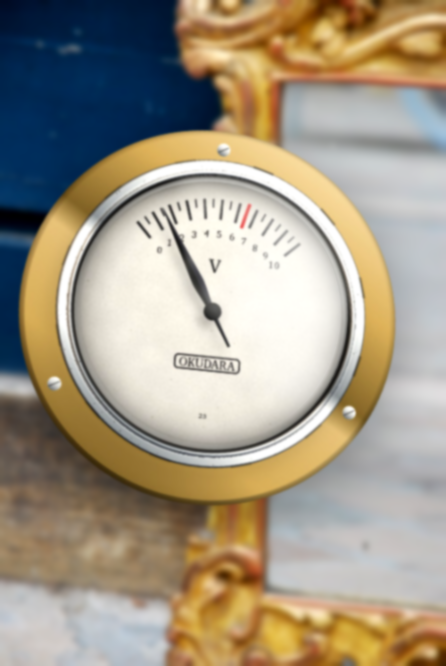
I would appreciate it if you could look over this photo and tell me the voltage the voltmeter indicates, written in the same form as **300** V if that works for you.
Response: **1.5** V
